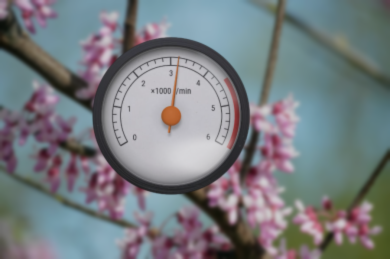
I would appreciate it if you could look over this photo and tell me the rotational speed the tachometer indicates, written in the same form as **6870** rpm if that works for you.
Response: **3200** rpm
